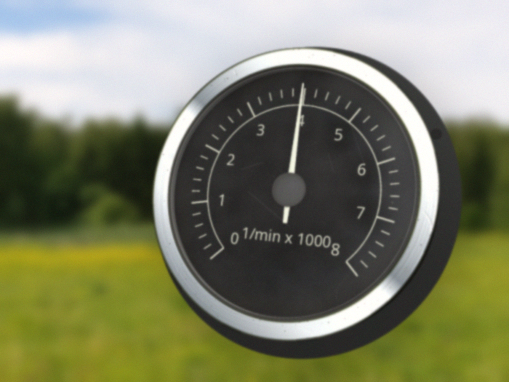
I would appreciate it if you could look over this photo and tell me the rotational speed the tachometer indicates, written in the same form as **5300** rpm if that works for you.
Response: **4000** rpm
